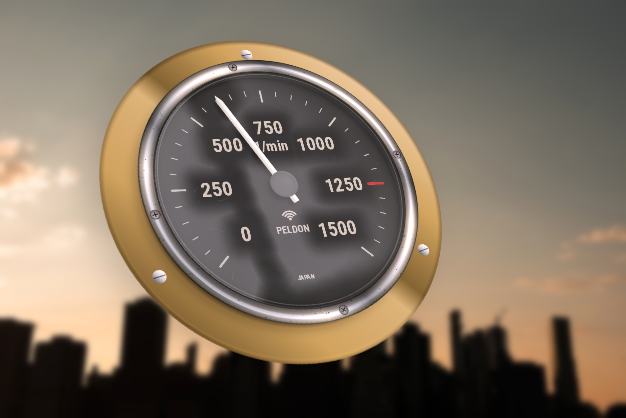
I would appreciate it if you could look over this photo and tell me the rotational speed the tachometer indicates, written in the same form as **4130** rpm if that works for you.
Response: **600** rpm
